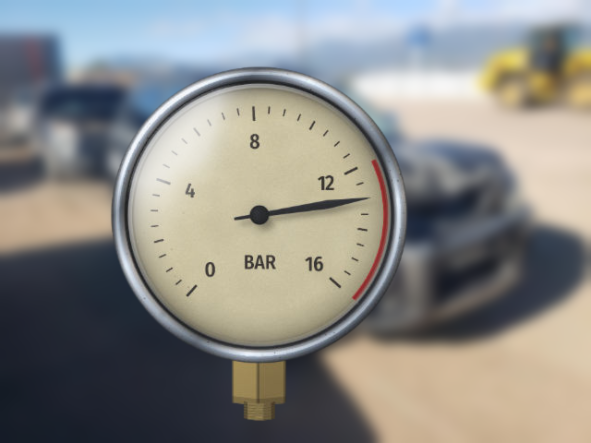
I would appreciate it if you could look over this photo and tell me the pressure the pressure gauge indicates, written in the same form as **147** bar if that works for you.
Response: **13** bar
